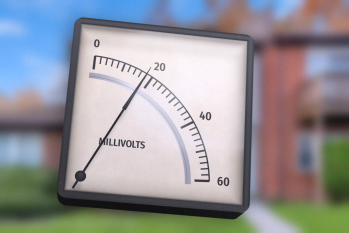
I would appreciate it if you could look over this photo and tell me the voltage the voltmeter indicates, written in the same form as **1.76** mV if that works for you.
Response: **18** mV
